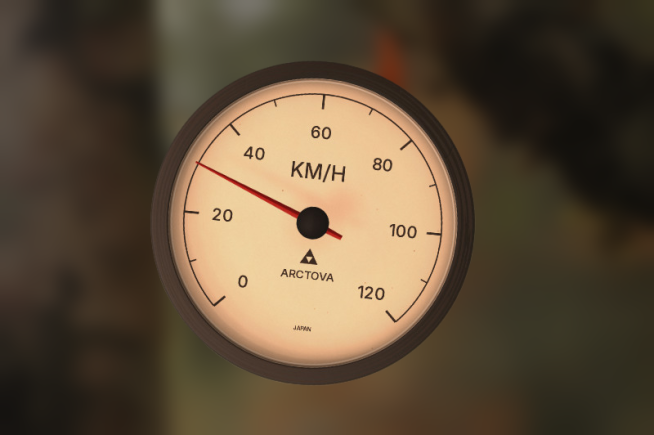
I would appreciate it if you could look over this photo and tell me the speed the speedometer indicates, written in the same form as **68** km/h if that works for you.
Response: **30** km/h
